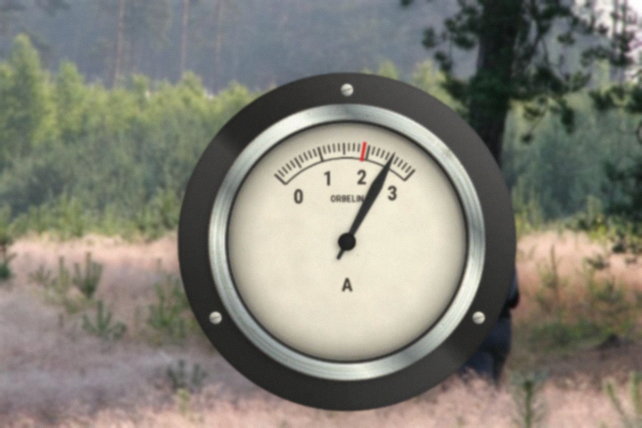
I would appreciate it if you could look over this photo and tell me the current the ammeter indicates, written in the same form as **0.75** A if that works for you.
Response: **2.5** A
